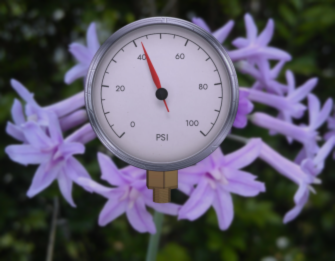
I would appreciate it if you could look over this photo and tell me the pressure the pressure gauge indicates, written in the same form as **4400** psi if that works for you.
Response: **42.5** psi
